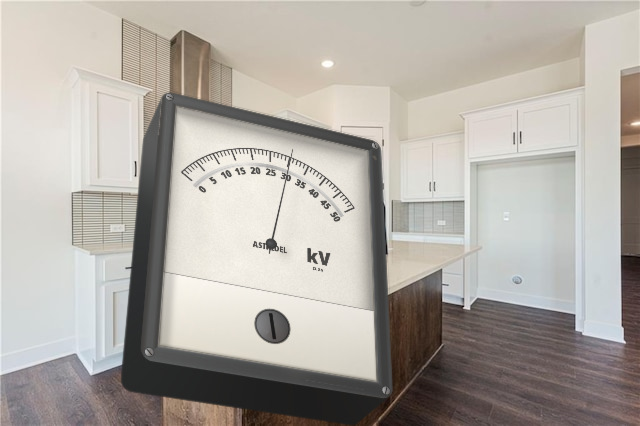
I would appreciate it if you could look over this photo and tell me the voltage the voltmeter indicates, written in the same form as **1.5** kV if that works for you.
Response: **30** kV
